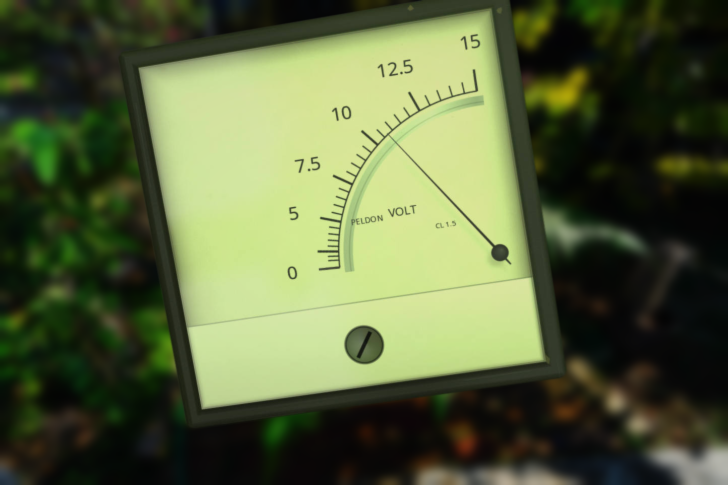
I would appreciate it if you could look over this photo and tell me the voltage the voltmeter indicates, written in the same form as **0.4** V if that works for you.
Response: **10.75** V
